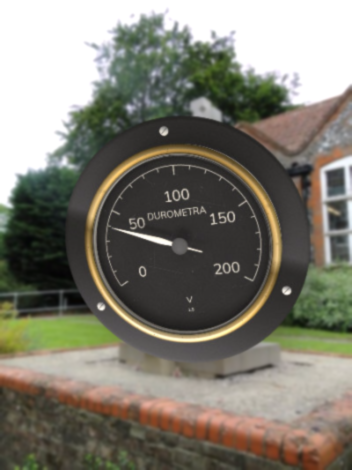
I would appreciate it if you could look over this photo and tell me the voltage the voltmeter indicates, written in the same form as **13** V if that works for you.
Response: **40** V
